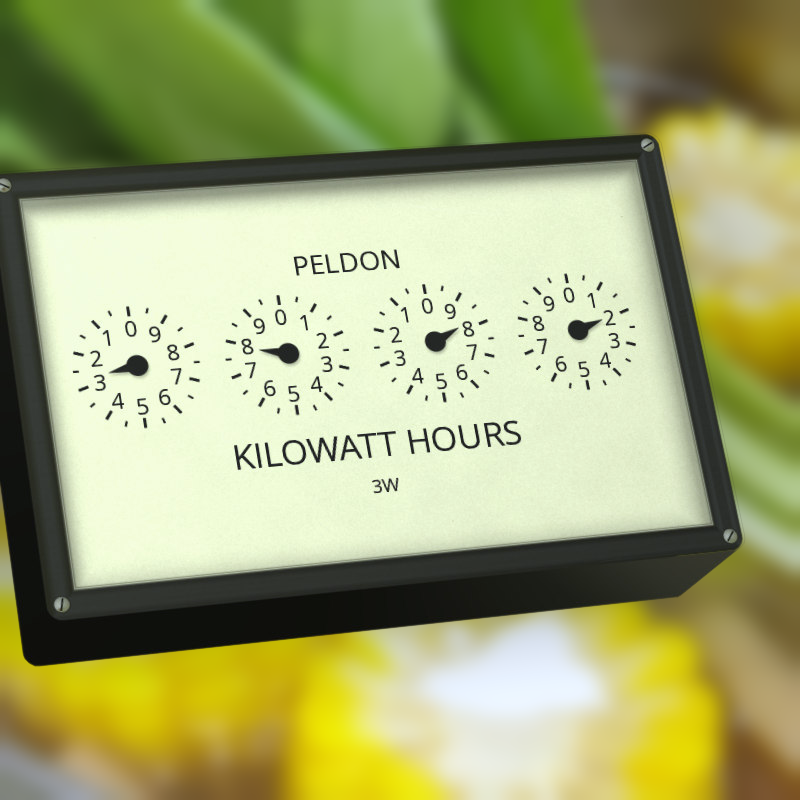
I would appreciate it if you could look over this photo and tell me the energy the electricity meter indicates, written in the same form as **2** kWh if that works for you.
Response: **2782** kWh
